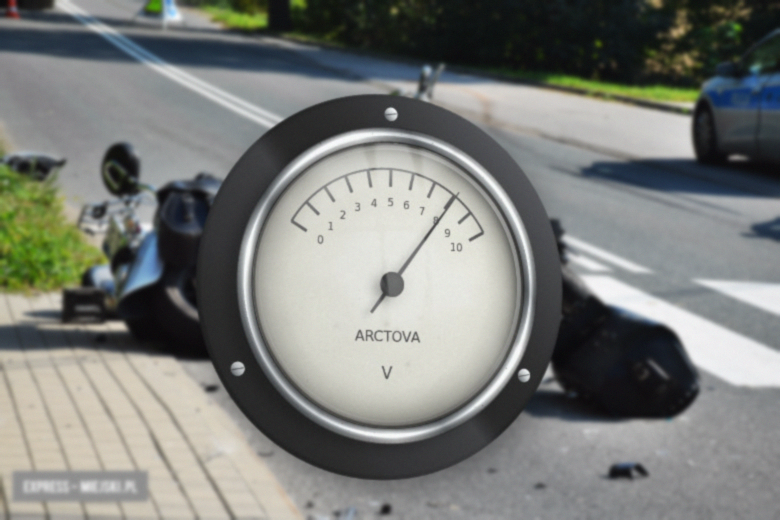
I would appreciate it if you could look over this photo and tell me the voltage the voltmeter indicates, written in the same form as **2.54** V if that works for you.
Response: **8** V
